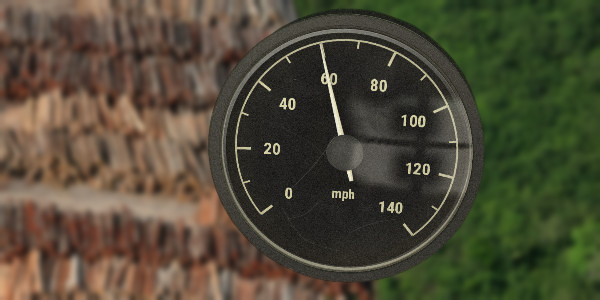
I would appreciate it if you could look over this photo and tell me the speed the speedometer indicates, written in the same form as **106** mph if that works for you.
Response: **60** mph
